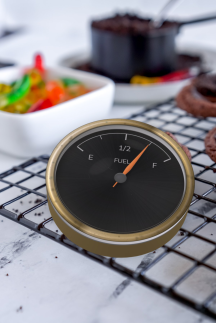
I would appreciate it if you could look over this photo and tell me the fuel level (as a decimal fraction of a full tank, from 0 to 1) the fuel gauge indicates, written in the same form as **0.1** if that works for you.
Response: **0.75**
